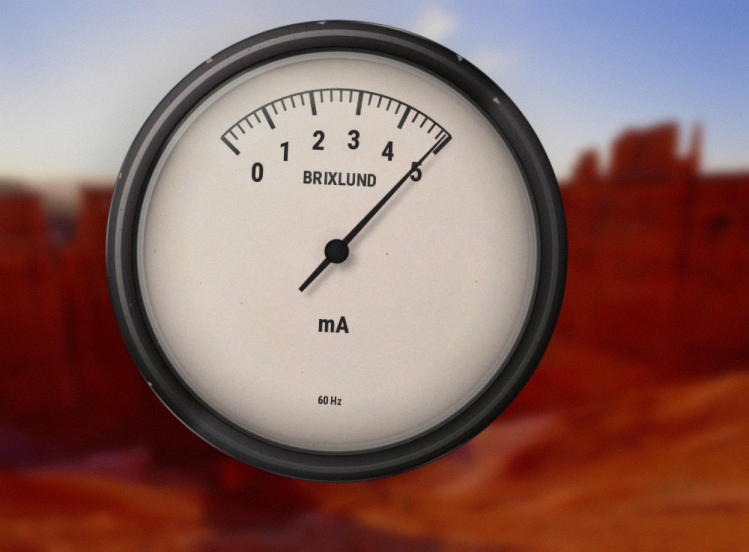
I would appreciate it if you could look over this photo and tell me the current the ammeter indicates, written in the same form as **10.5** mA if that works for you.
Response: **4.9** mA
